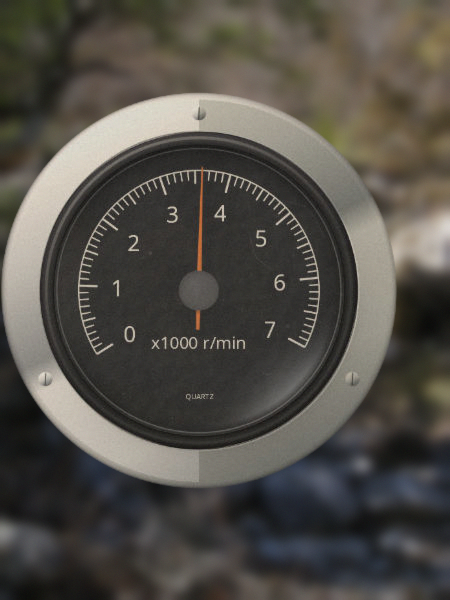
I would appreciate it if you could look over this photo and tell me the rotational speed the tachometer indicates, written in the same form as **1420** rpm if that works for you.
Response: **3600** rpm
